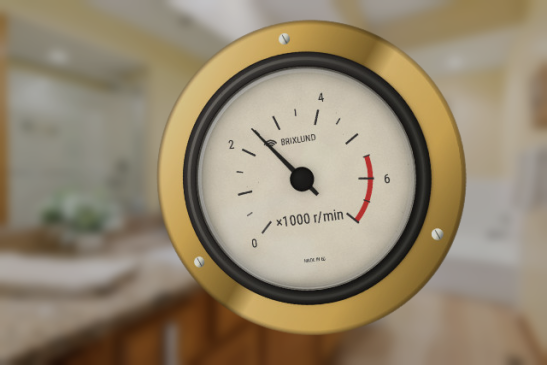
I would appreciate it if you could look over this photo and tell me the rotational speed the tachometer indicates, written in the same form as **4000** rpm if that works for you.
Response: **2500** rpm
